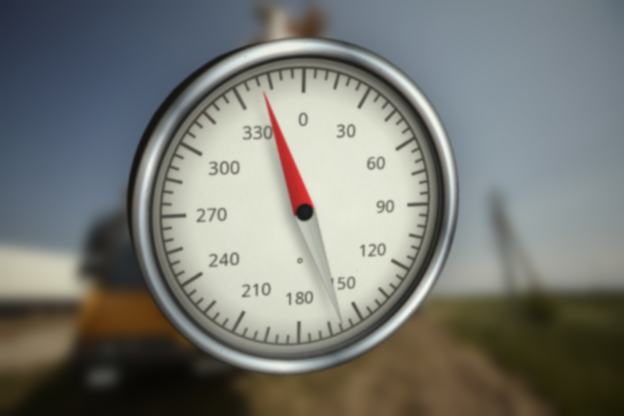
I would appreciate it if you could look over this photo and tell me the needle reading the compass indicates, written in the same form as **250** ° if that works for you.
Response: **340** °
